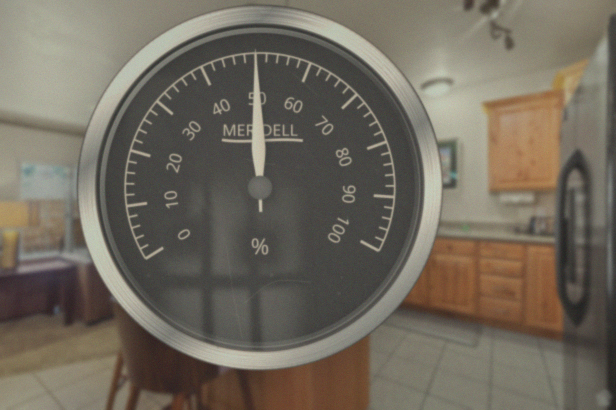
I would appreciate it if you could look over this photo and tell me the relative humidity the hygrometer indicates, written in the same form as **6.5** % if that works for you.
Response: **50** %
